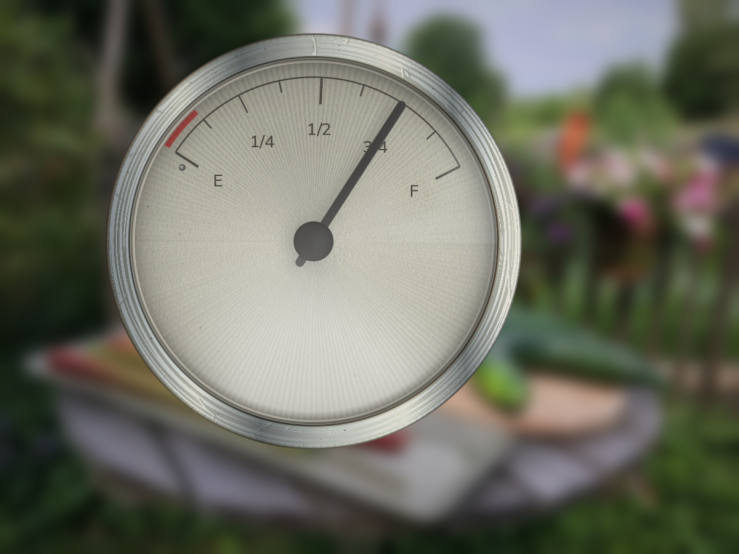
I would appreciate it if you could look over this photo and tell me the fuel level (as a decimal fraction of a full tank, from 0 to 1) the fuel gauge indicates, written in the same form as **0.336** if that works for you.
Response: **0.75**
